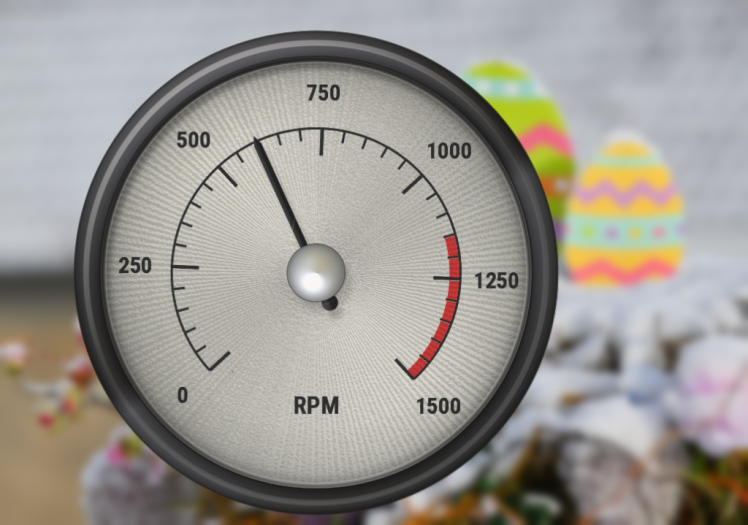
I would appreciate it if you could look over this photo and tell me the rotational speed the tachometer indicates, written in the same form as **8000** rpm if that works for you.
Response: **600** rpm
